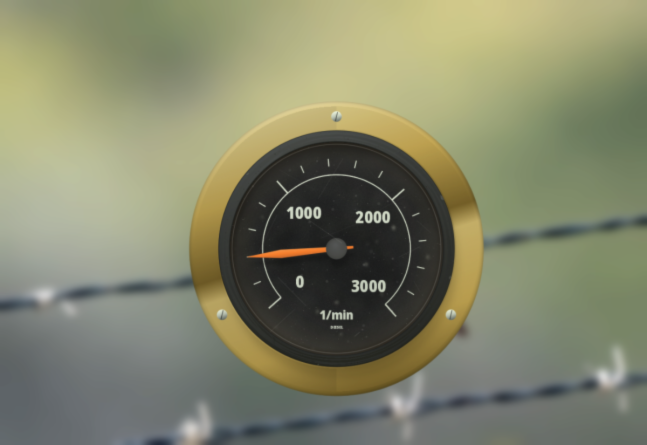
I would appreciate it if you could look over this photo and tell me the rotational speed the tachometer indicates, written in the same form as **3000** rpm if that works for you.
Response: **400** rpm
